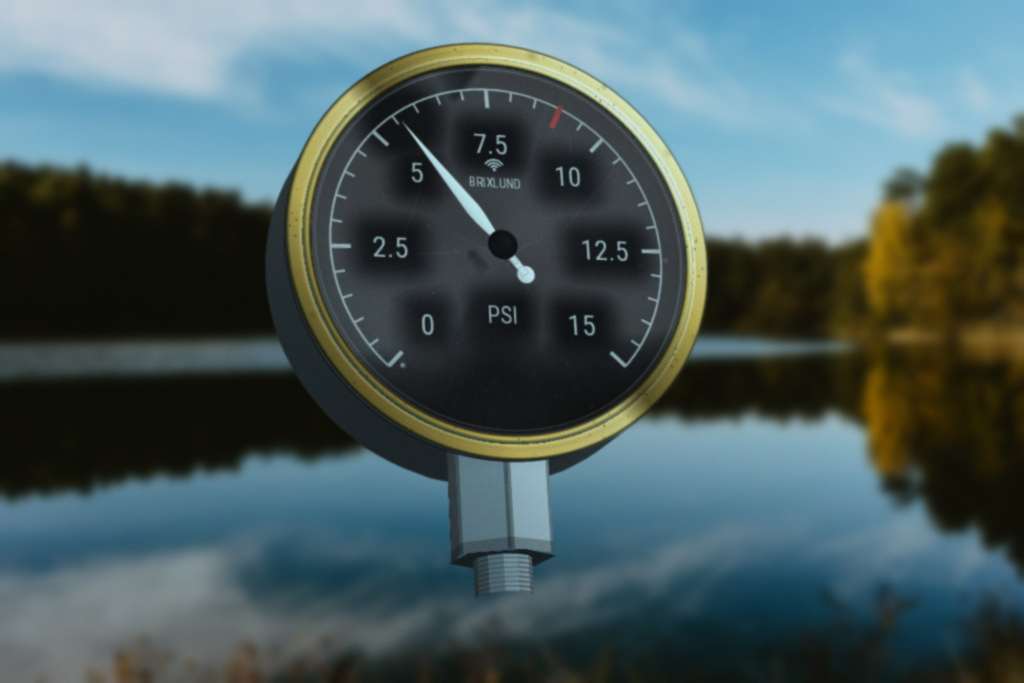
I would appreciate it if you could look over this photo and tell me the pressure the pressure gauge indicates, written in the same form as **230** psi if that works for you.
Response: **5.5** psi
